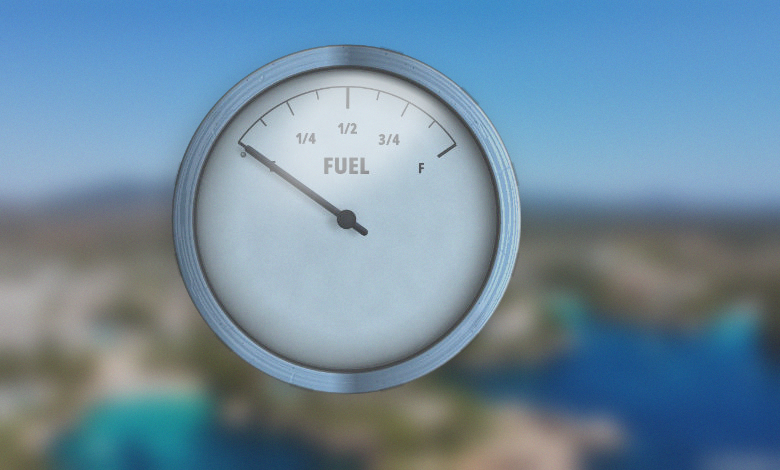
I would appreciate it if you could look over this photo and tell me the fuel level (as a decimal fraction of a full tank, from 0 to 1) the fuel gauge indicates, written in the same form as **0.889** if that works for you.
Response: **0**
